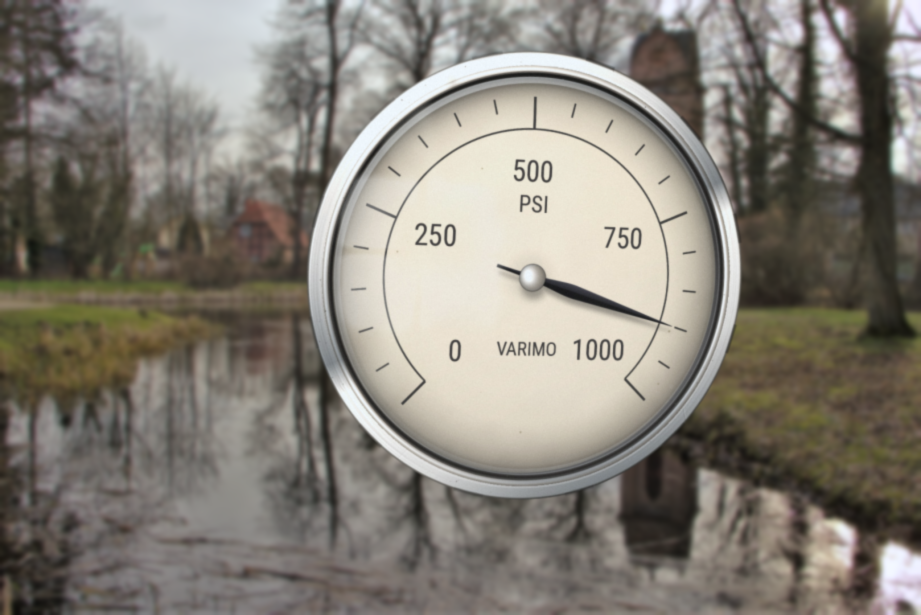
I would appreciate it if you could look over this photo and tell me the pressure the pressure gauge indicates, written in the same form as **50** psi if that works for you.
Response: **900** psi
